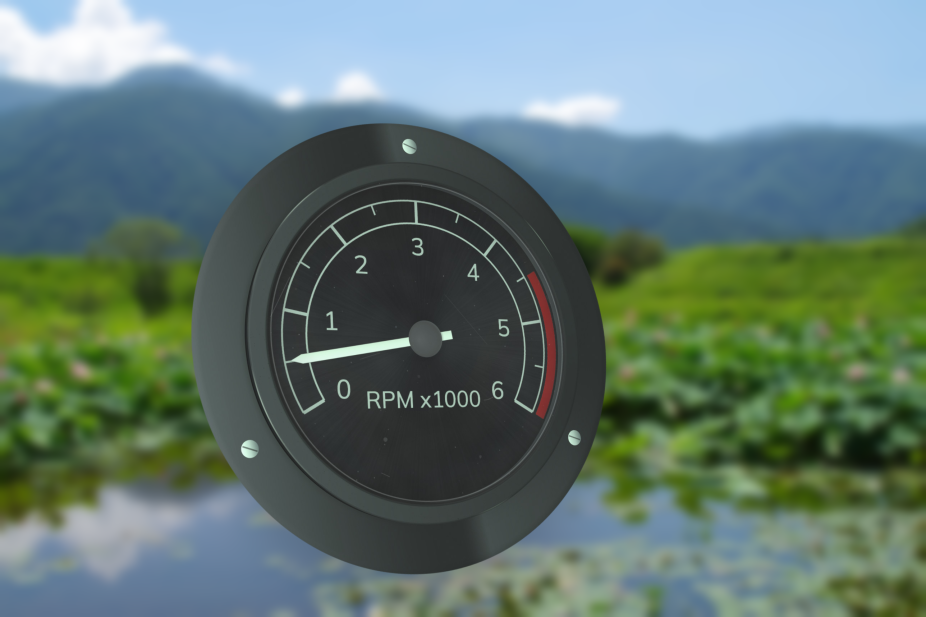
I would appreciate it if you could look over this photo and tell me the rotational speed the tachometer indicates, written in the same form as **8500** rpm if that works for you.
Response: **500** rpm
